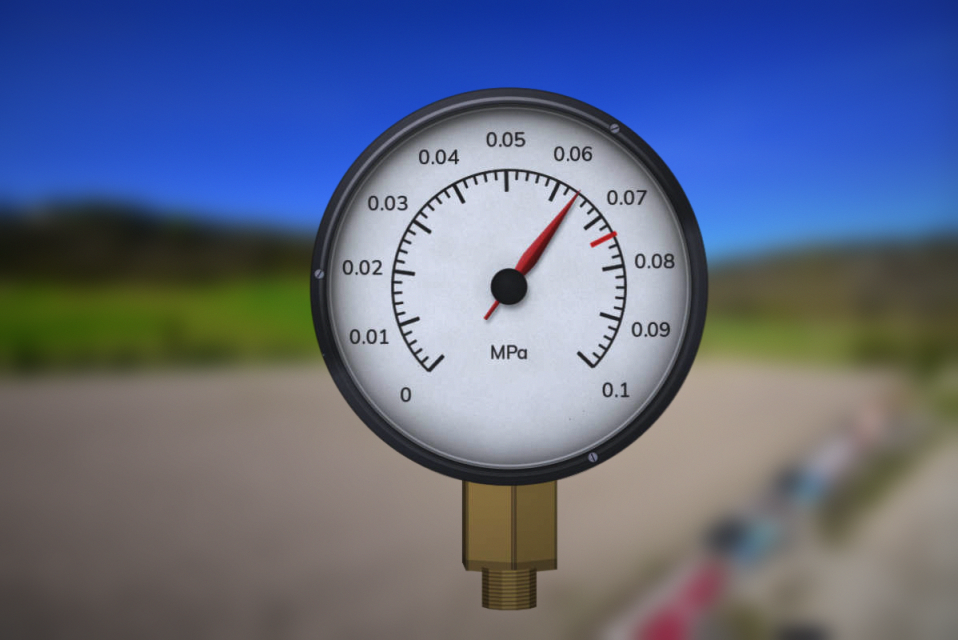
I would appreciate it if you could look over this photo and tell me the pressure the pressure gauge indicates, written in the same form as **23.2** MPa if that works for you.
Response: **0.064** MPa
